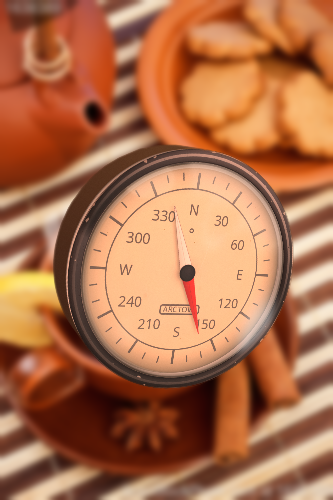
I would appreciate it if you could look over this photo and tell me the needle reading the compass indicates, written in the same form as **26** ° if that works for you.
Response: **160** °
